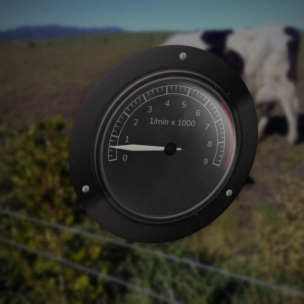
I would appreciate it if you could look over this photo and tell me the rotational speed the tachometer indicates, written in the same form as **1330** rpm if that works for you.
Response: **600** rpm
